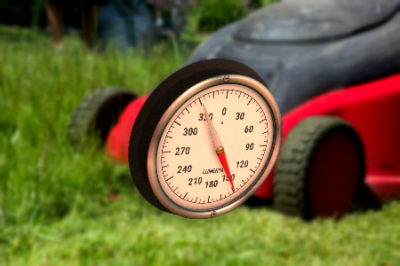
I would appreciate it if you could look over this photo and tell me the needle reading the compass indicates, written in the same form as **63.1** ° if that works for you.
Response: **150** °
